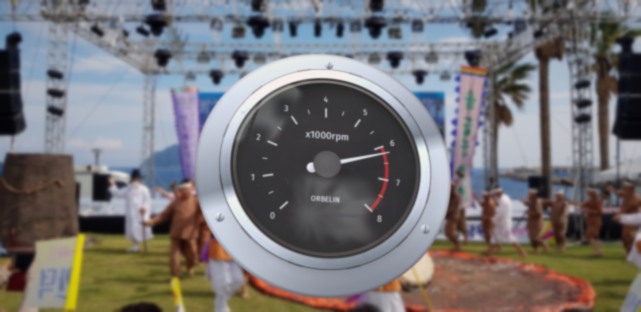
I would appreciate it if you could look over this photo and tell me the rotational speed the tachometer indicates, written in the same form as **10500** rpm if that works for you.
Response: **6250** rpm
